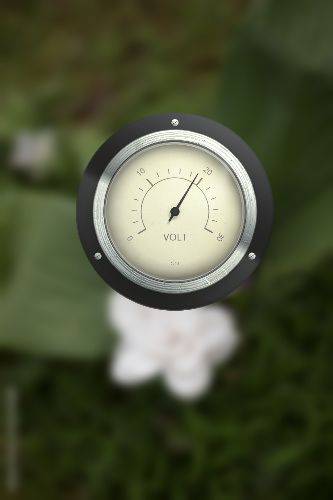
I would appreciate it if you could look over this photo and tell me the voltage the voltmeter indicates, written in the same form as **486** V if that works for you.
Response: **19** V
